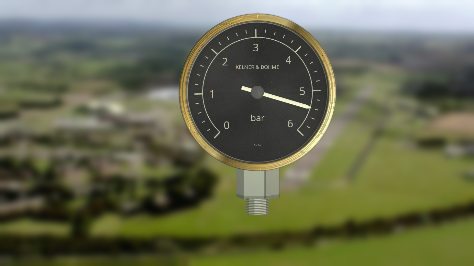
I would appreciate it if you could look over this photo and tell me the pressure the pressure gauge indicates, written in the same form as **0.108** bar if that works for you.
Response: **5.4** bar
